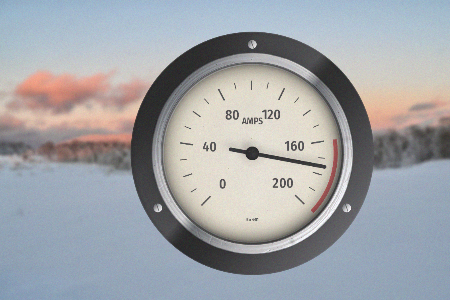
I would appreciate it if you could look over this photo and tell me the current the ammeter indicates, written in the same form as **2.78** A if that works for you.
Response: **175** A
